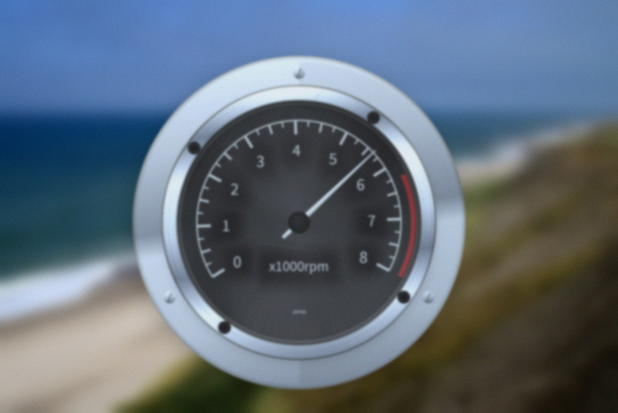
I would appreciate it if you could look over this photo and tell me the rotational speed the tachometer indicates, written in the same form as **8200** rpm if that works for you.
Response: **5625** rpm
